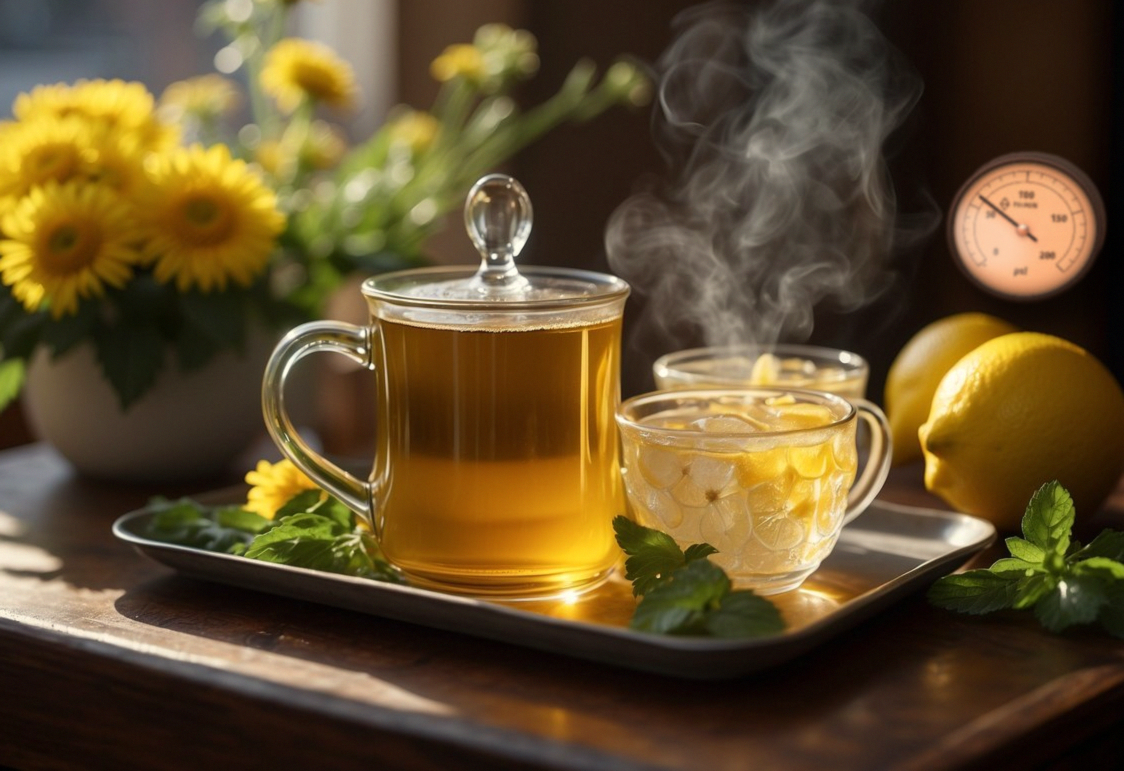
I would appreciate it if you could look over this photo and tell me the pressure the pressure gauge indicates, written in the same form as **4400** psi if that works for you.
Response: **60** psi
